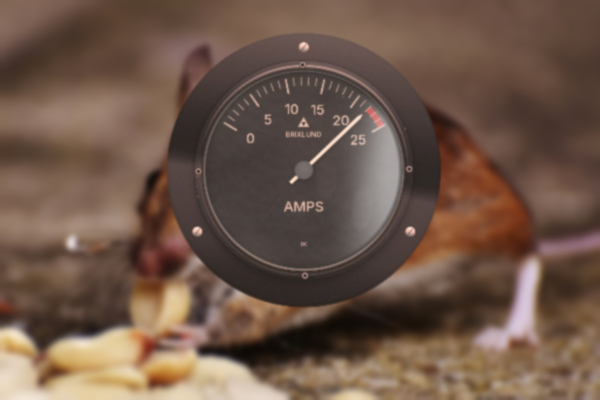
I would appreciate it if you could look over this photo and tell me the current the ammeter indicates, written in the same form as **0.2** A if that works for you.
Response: **22** A
